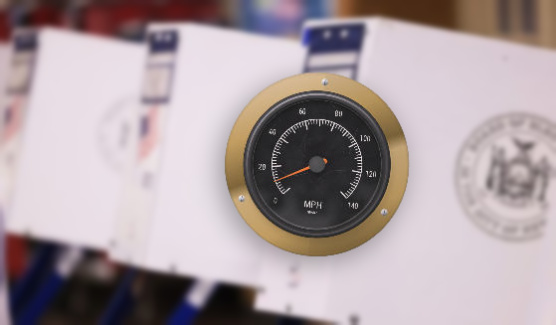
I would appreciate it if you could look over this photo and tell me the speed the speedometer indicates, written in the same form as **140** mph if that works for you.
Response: **10** mph
